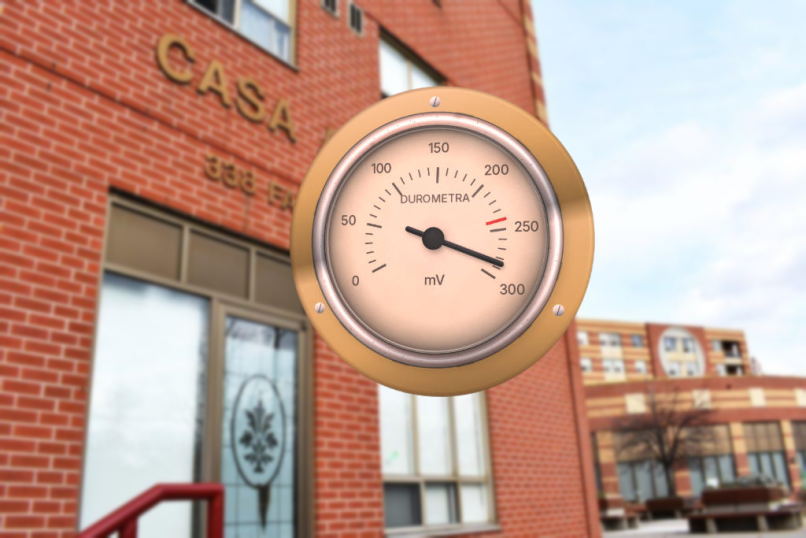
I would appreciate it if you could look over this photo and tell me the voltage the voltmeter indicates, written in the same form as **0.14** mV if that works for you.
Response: **285** mV
